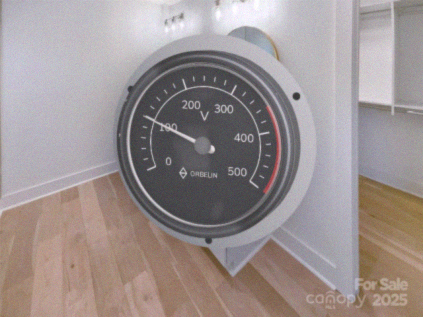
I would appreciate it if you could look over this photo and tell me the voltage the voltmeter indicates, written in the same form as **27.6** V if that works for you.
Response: **100** V
